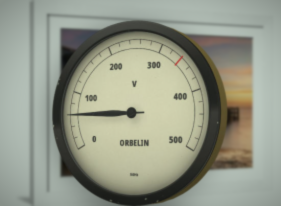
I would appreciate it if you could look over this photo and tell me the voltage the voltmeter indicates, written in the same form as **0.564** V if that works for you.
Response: **60** V
